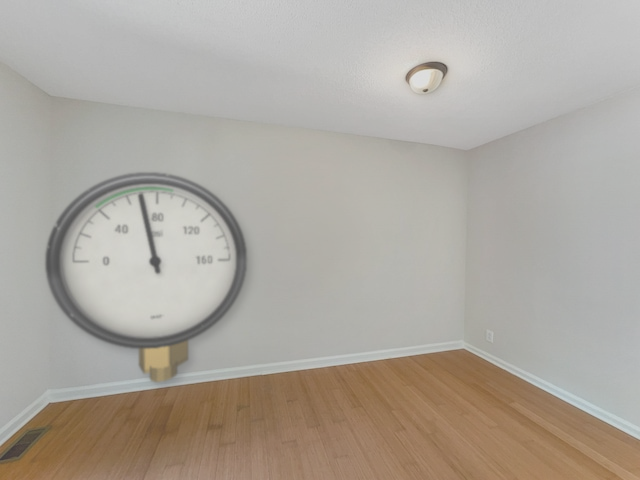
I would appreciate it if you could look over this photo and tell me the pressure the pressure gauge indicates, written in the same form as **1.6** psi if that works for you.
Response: **70** psi
